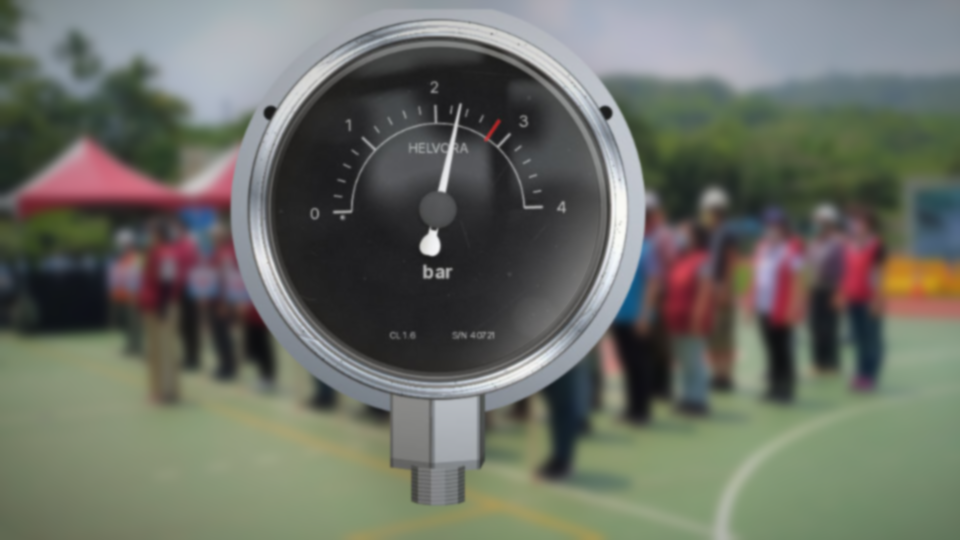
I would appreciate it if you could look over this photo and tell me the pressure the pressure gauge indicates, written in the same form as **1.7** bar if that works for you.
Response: **2.3** bar
